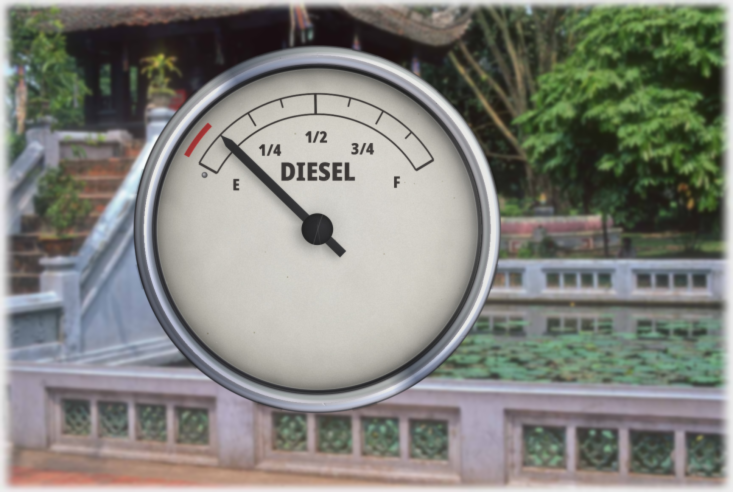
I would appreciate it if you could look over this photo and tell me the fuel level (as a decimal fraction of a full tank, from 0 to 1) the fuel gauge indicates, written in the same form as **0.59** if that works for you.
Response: **0.125**
